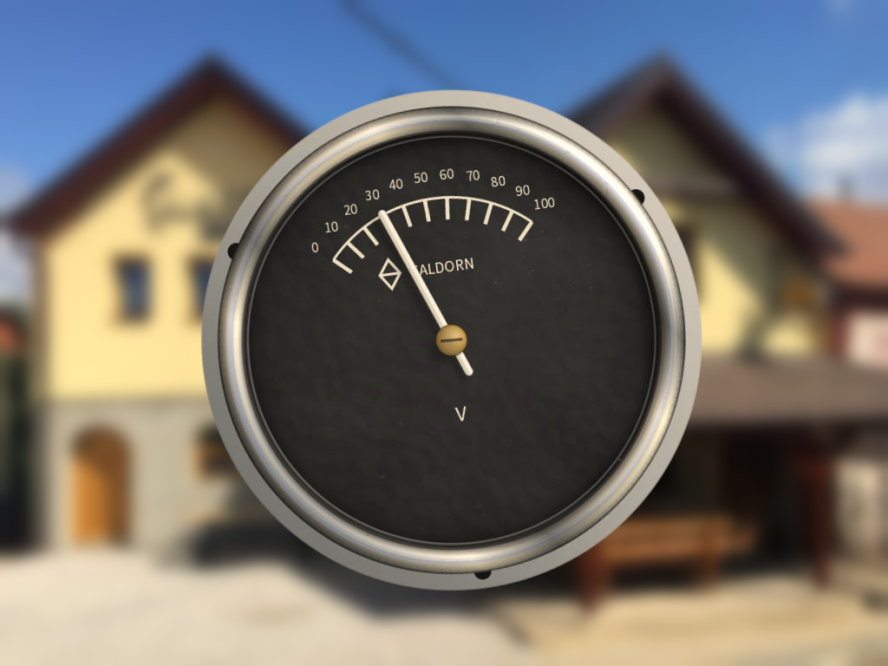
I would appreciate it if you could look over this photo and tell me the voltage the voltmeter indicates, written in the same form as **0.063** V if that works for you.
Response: **30** V
